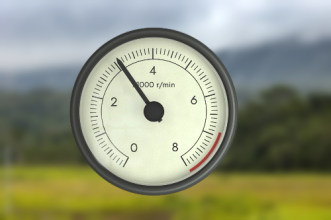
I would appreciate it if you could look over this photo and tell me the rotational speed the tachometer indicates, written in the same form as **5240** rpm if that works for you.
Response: **3100** rpm
